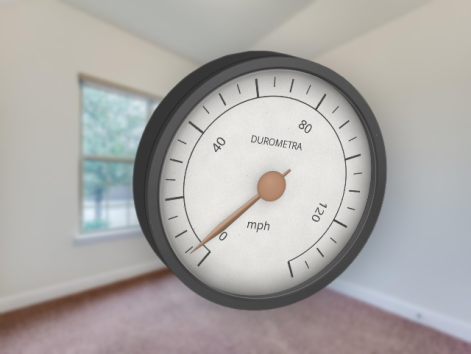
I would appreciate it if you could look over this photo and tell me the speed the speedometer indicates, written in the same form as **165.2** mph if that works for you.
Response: **5** mph
